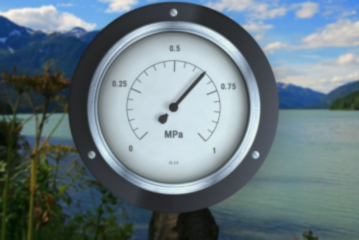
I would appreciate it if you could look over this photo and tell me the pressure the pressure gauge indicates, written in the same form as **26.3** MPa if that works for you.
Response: **0.65** MPa
